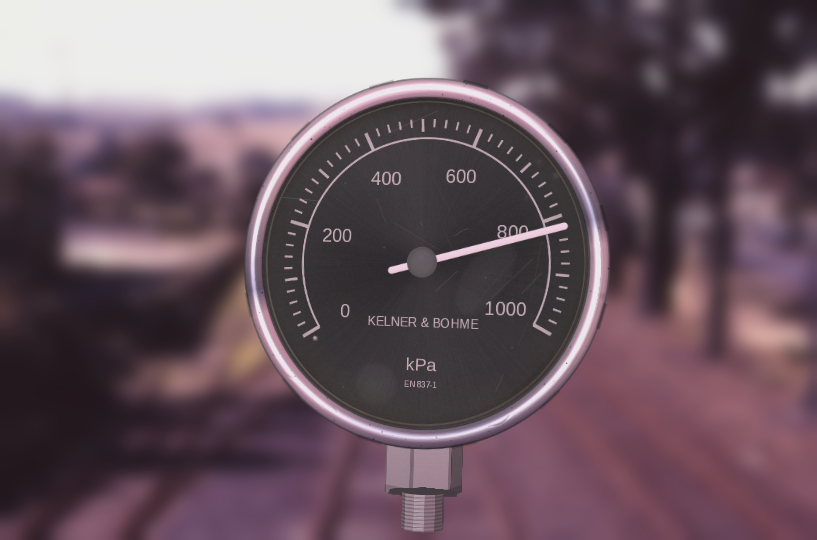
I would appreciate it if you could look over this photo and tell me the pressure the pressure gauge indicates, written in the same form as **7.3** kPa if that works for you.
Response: **820** kPa
